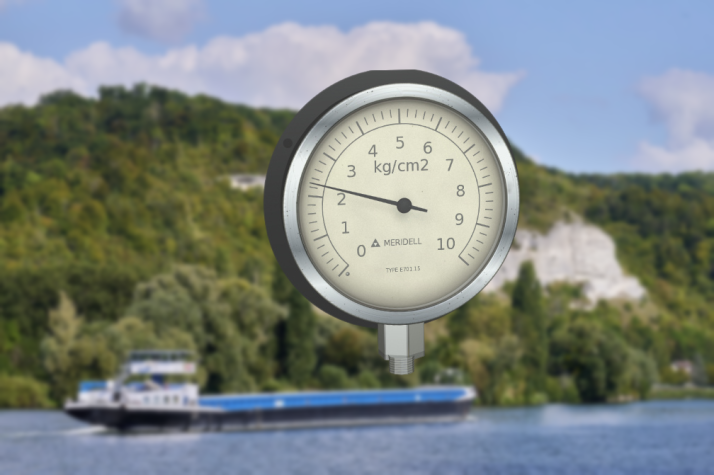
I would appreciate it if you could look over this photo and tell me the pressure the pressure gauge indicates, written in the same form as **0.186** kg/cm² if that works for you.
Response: **2.3** kg/cm²
